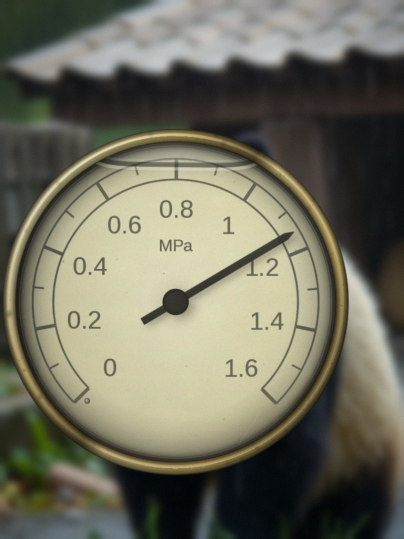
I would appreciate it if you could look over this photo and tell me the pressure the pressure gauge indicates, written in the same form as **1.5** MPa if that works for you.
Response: **1.15** MPa
